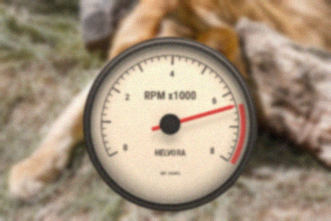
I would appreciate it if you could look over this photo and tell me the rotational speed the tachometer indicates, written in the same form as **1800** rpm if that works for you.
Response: **6400** rpm
